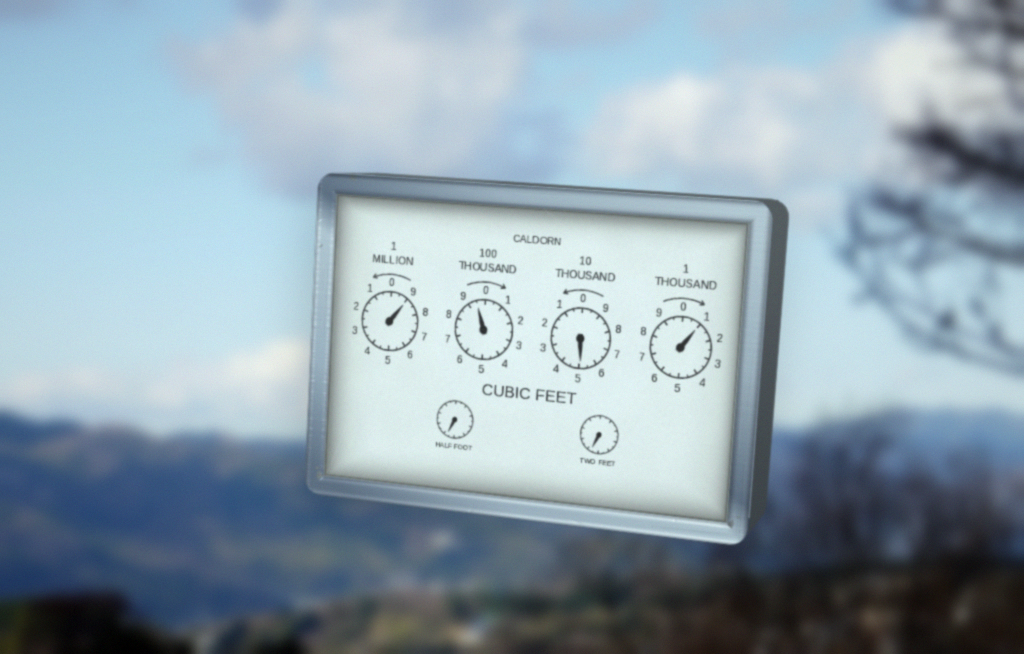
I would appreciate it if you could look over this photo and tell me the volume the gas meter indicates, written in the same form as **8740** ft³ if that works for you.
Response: **895100** ft³
